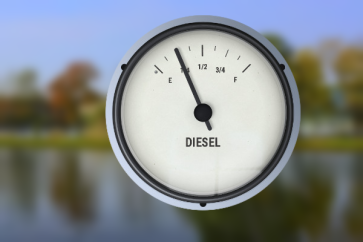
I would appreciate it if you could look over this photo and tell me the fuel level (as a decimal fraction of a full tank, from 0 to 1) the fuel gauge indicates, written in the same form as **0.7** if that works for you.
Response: **0.25**
